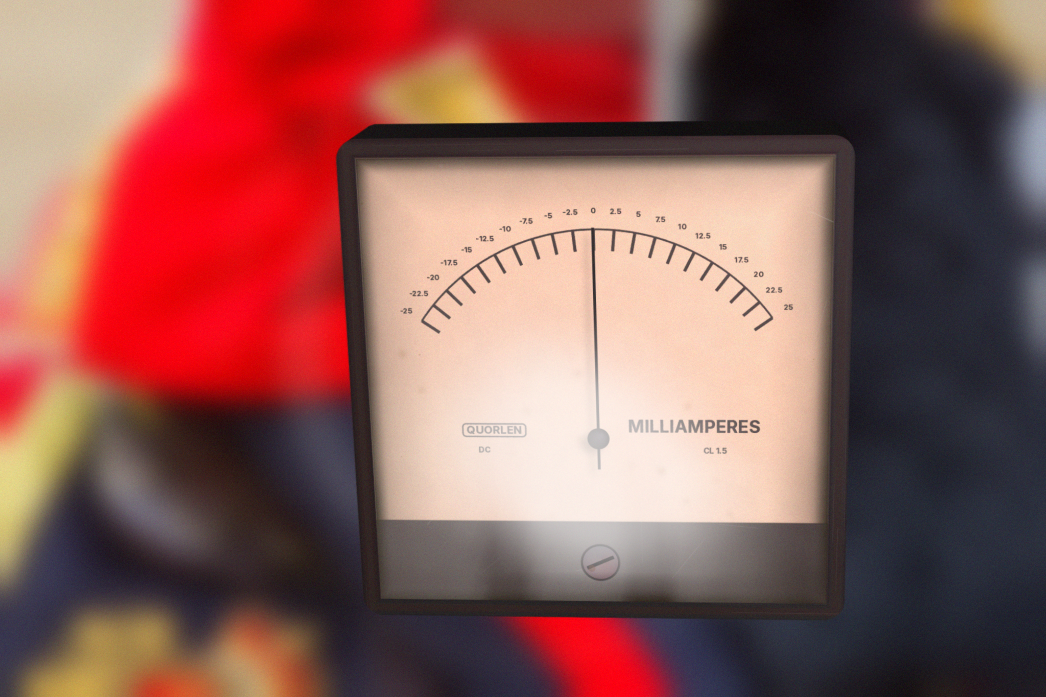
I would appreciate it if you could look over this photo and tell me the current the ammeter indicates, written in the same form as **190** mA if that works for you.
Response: **0** mA
